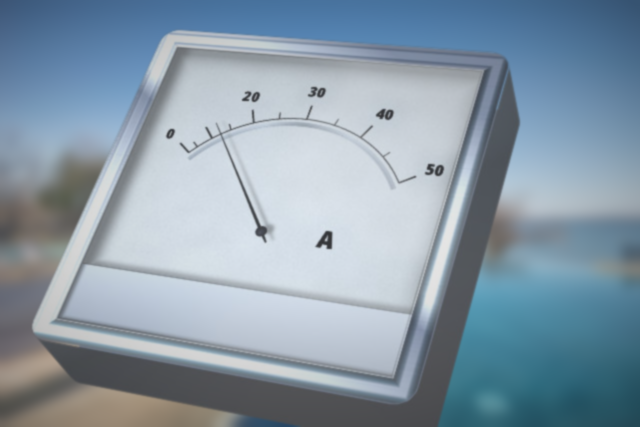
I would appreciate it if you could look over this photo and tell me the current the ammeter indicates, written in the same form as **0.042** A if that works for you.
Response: **12.5** A
